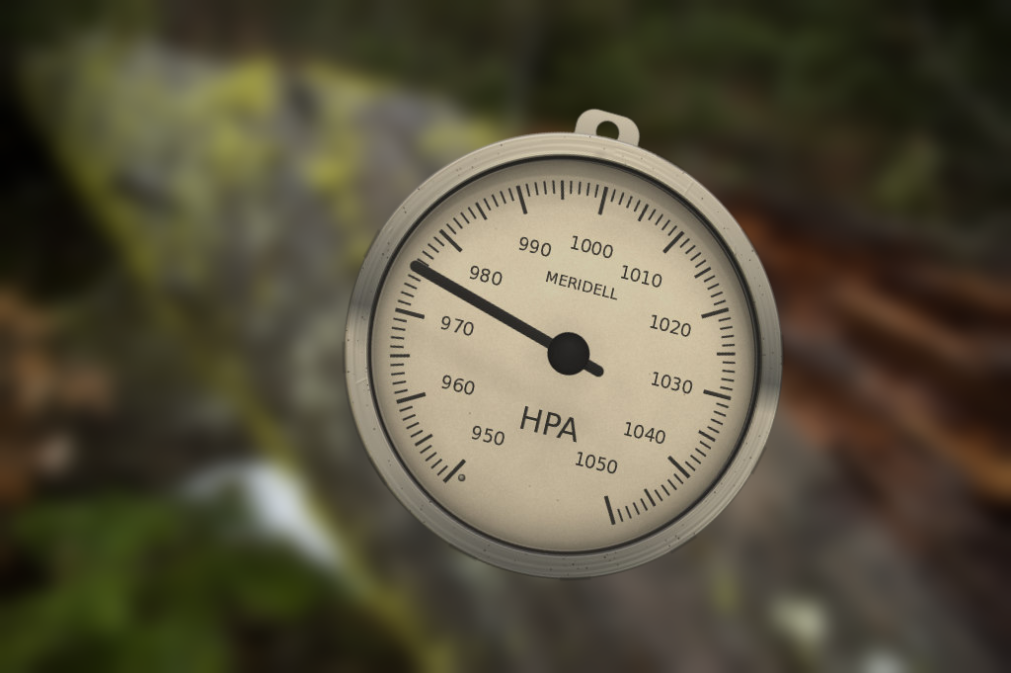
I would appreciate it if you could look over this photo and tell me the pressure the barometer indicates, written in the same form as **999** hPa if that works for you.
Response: **975** hPa
